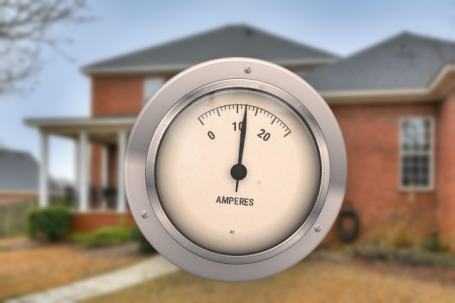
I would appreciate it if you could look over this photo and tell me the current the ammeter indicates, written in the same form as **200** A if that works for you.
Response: **12** A
